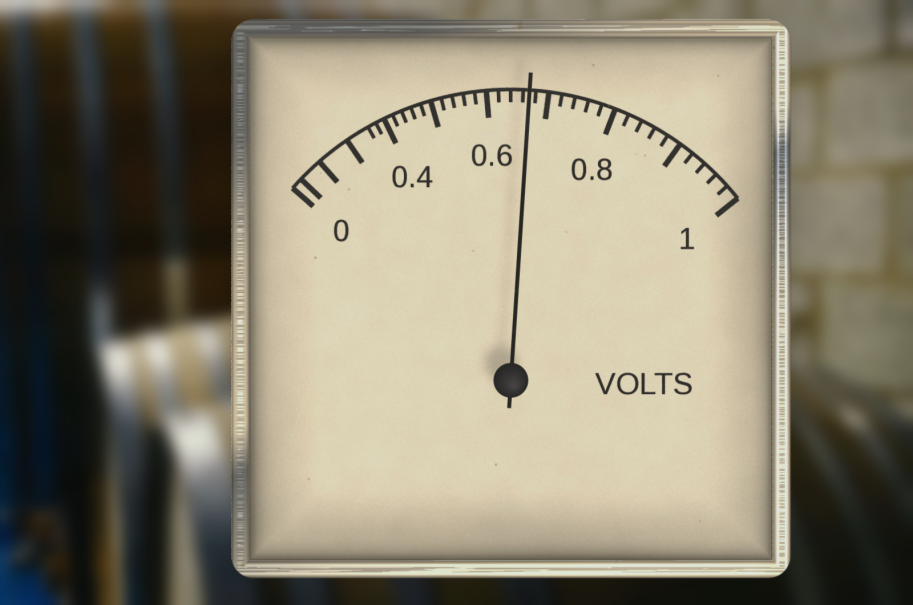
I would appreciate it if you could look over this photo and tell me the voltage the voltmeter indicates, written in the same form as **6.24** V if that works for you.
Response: **0.67** V
